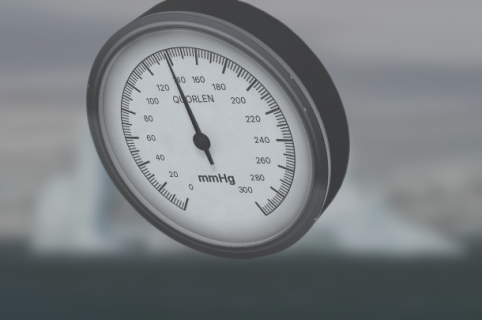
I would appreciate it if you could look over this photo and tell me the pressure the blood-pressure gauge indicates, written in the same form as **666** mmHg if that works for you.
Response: **140** mmHg
